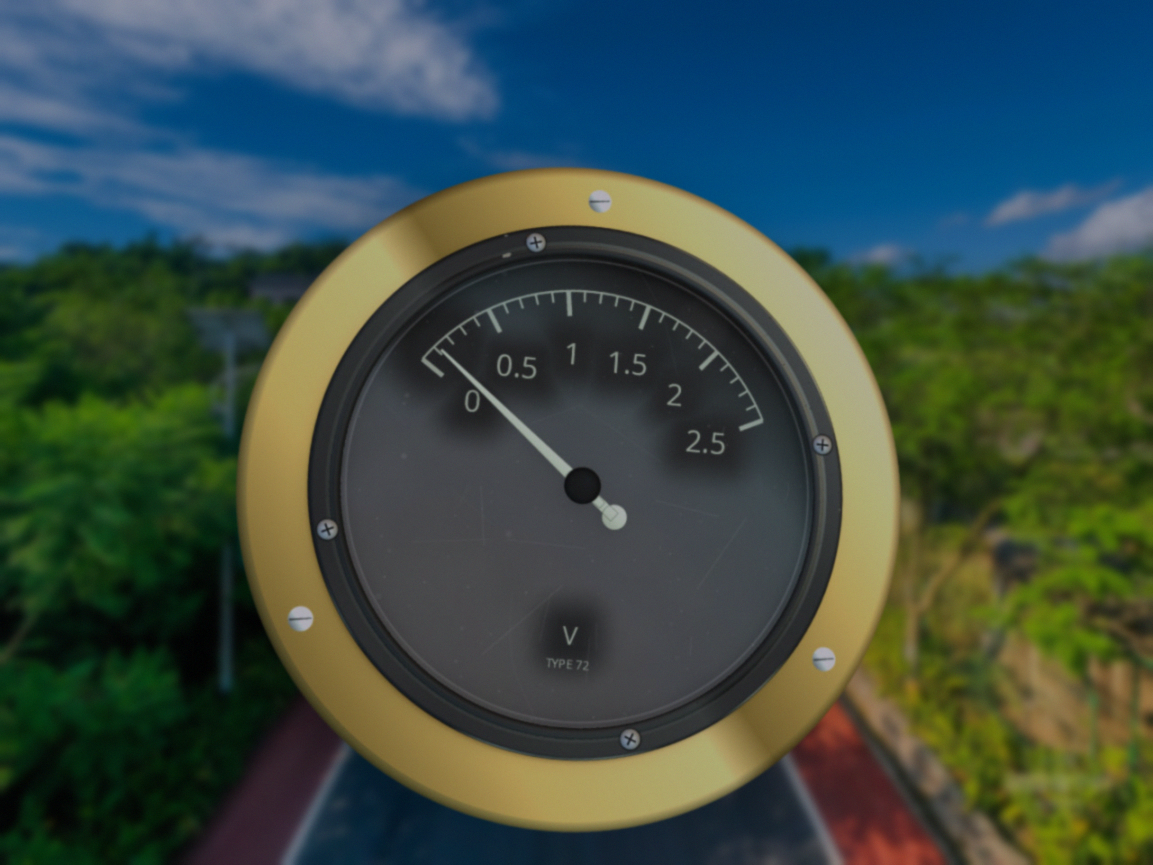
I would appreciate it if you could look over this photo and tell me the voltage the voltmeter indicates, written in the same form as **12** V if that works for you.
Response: **0.1** V
